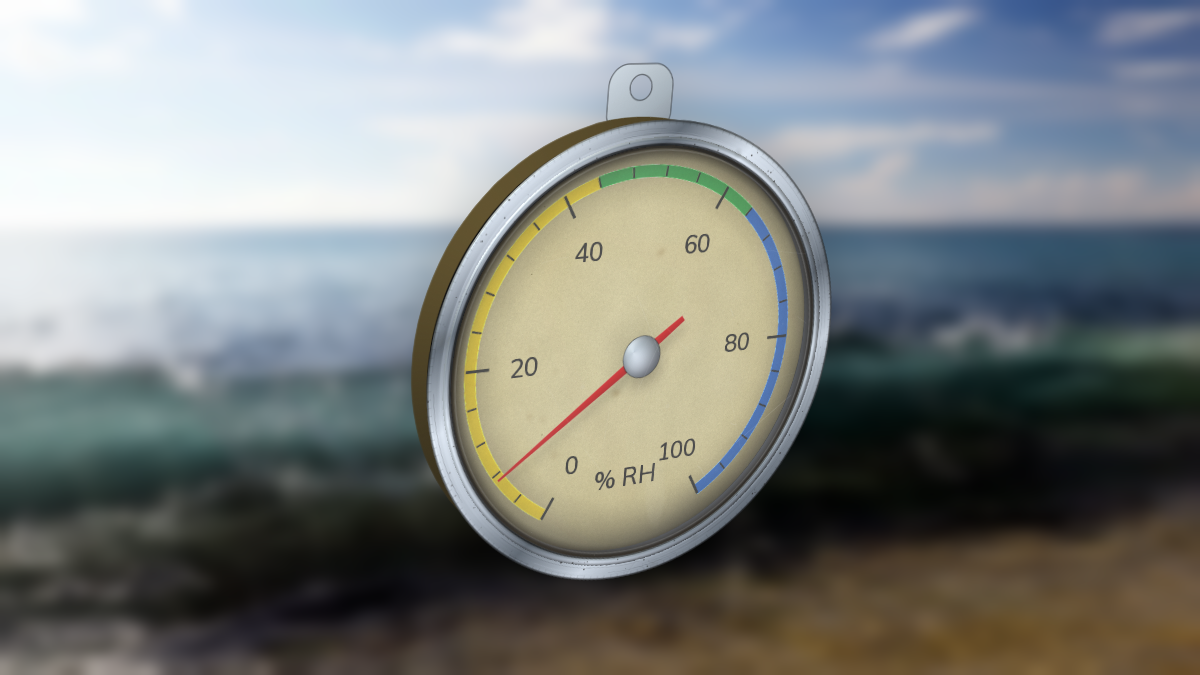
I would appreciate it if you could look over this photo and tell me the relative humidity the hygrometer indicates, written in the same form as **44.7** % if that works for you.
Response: **8** %
